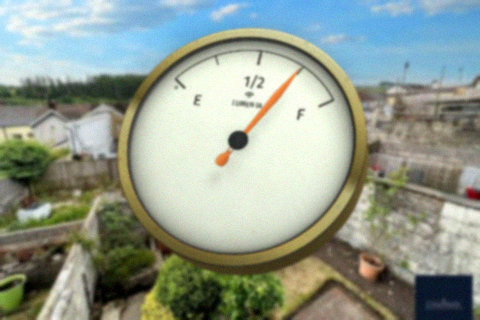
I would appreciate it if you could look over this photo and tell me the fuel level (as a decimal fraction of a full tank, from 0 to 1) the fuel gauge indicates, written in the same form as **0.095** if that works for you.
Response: **0.75**
